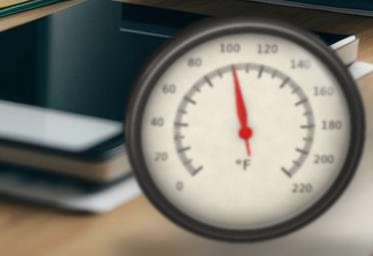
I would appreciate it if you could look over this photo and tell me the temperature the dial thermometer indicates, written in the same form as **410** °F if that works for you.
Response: **100** °F
